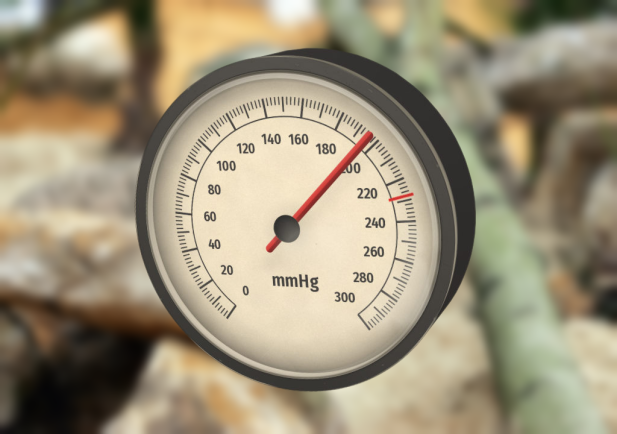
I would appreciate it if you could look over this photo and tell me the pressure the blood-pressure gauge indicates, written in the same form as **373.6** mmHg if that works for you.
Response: **196** mmHg
